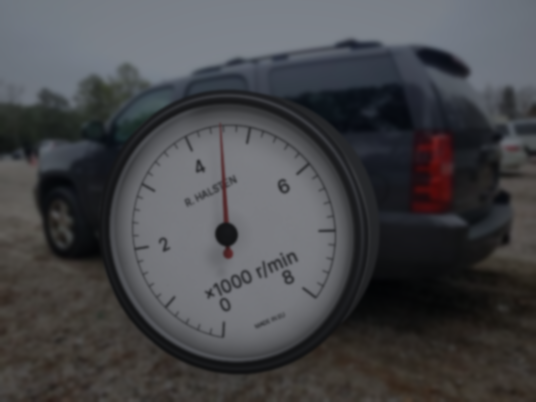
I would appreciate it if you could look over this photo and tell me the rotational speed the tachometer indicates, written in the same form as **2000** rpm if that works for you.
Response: **4600** rpm
